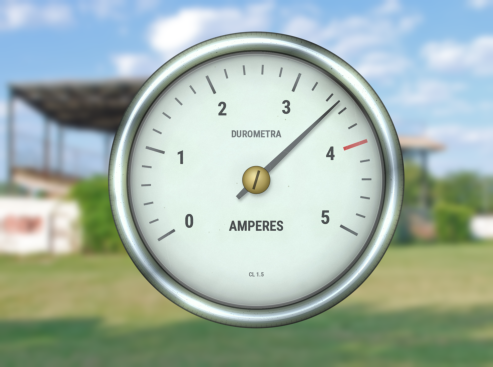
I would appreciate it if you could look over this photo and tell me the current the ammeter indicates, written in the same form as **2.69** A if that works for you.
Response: **3.5** A
